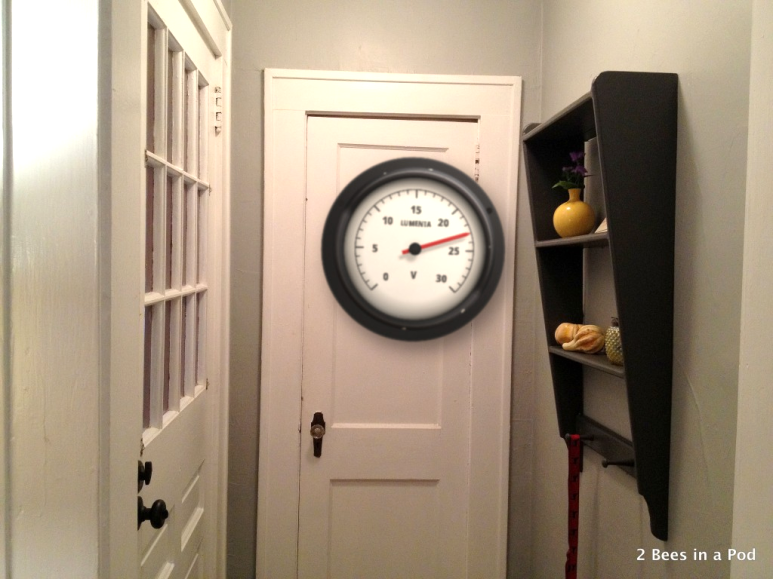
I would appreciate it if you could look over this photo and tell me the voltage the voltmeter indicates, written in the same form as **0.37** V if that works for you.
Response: **23** V
